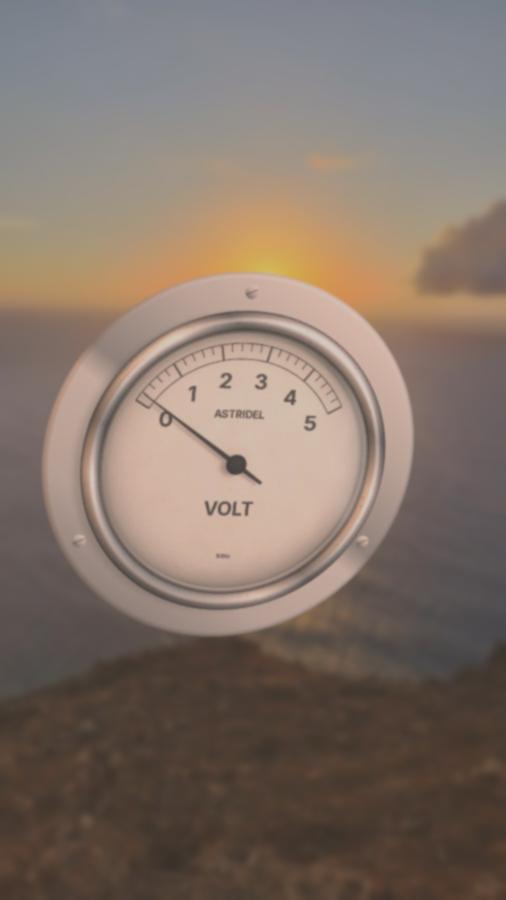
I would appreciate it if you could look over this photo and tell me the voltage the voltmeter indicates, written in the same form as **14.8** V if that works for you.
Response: **0.2** V
